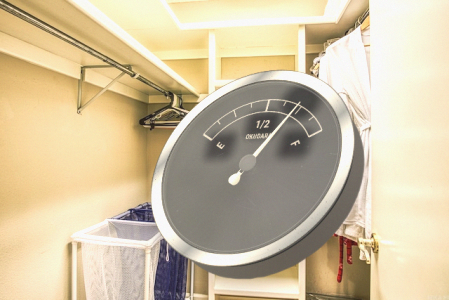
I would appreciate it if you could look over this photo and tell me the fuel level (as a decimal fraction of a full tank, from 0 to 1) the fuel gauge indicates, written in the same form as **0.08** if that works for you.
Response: **0.75**
